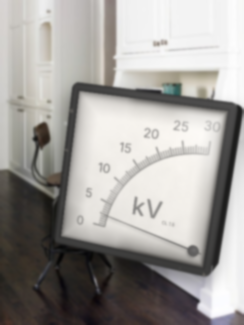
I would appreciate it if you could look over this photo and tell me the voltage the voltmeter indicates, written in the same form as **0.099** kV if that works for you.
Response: **2.5** kV
